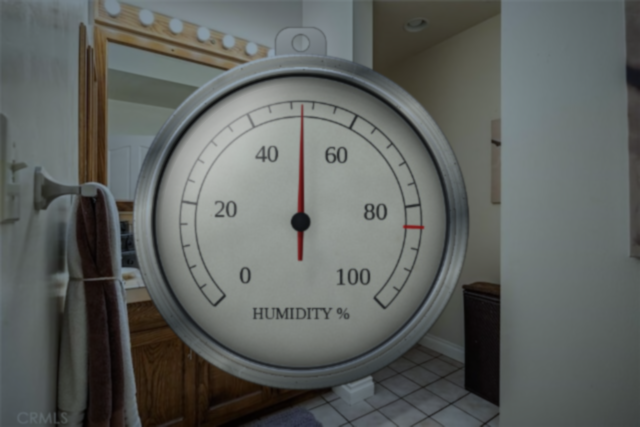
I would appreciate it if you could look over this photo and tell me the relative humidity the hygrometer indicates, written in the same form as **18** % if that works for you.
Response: **50** %
